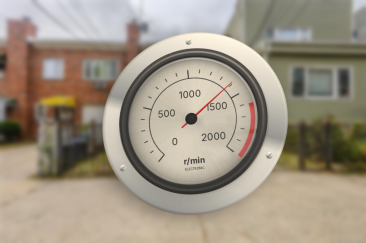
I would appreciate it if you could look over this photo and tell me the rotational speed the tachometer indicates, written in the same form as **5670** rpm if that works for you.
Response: **1400** rpm
